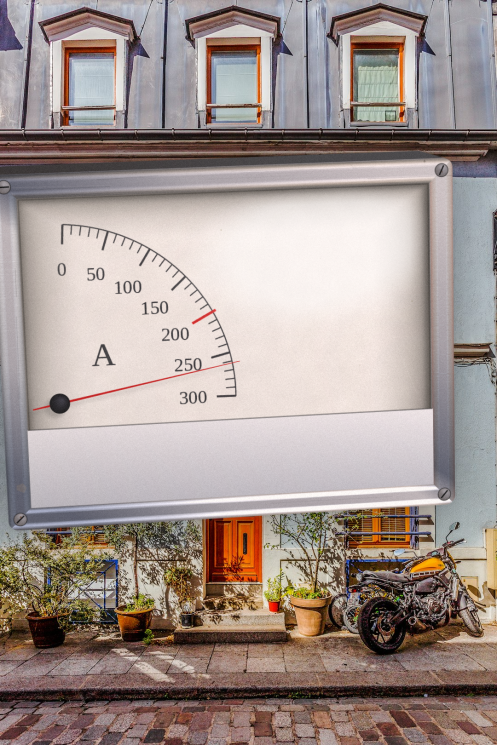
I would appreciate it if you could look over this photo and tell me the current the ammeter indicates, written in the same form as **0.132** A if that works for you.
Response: **260** A
